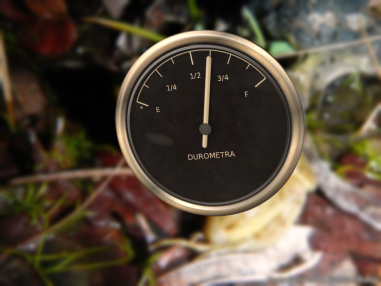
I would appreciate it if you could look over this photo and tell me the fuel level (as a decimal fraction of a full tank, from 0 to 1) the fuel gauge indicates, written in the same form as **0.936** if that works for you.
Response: **0.625**
